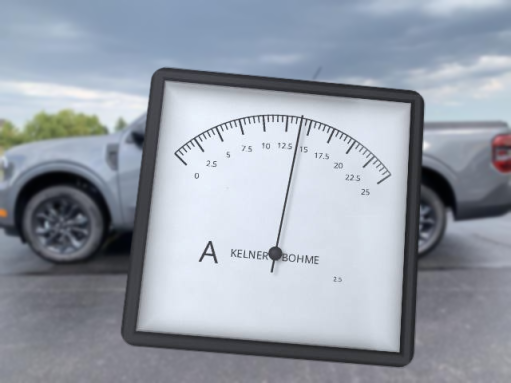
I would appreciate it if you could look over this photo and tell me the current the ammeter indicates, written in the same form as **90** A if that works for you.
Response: **14** A
